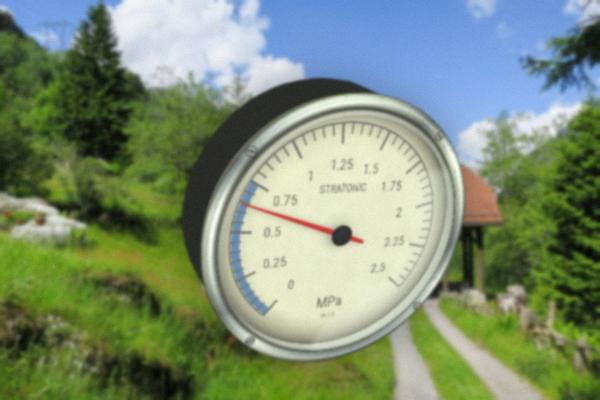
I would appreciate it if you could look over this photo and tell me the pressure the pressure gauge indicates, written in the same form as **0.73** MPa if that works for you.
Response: **0.65** MPa
